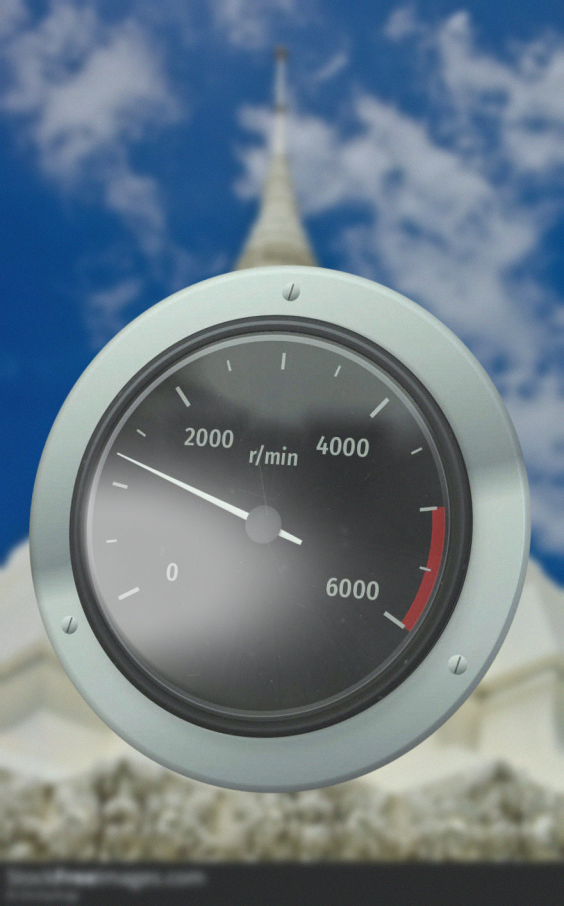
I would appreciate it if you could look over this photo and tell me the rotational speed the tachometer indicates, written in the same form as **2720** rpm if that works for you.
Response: **1250** rpm
